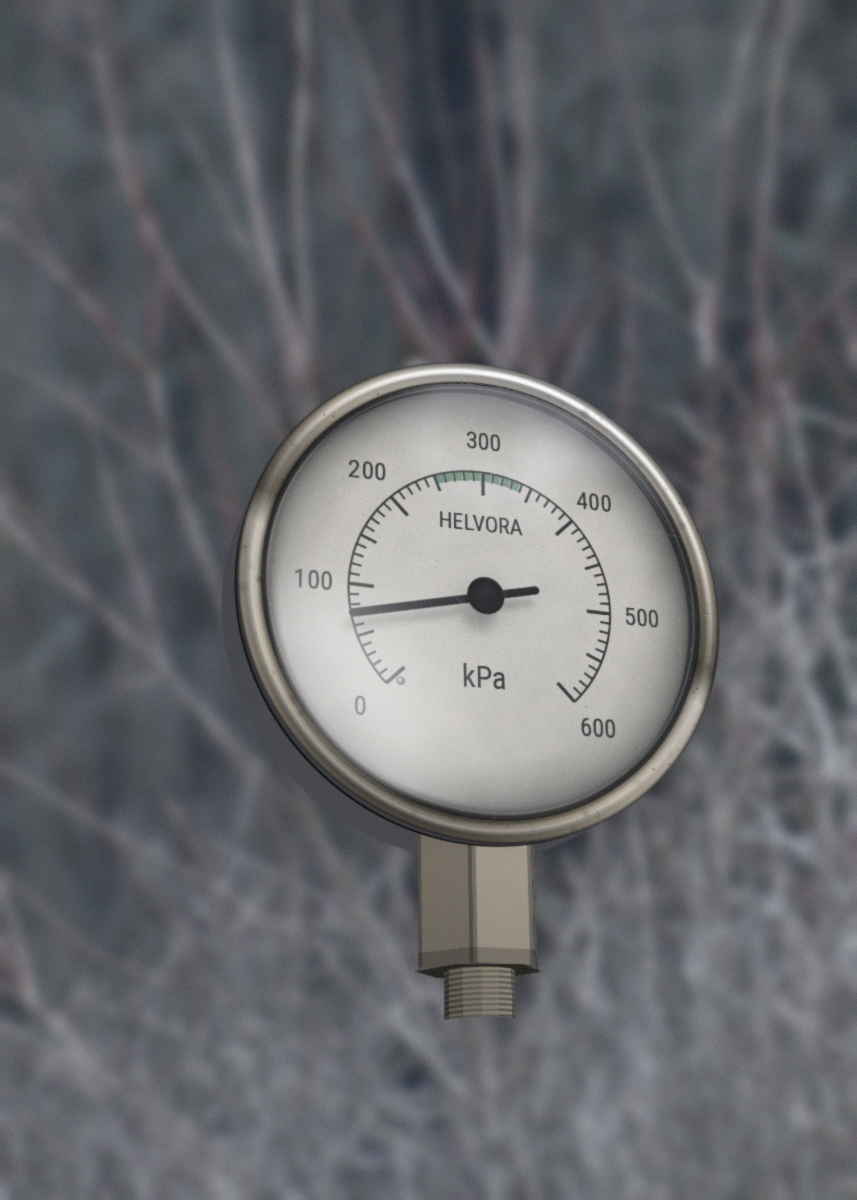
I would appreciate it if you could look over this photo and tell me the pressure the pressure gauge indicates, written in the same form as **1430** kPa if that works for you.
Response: **70** kPa
